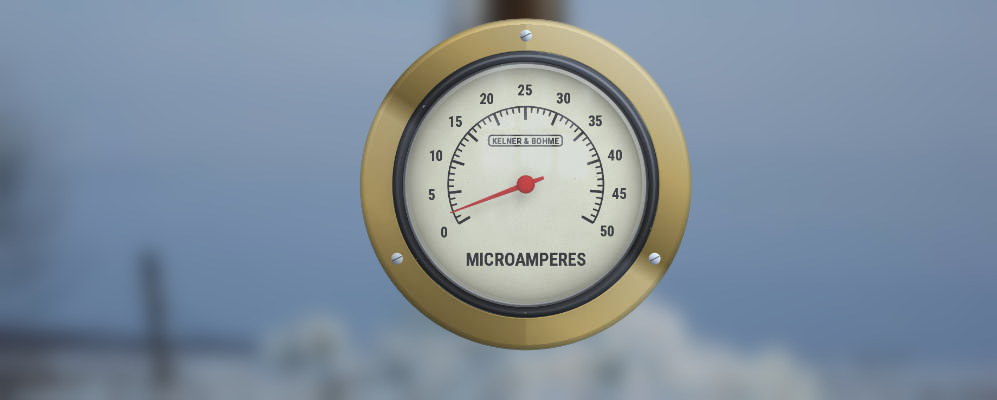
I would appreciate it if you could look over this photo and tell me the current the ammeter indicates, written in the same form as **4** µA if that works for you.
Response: **2** µA
